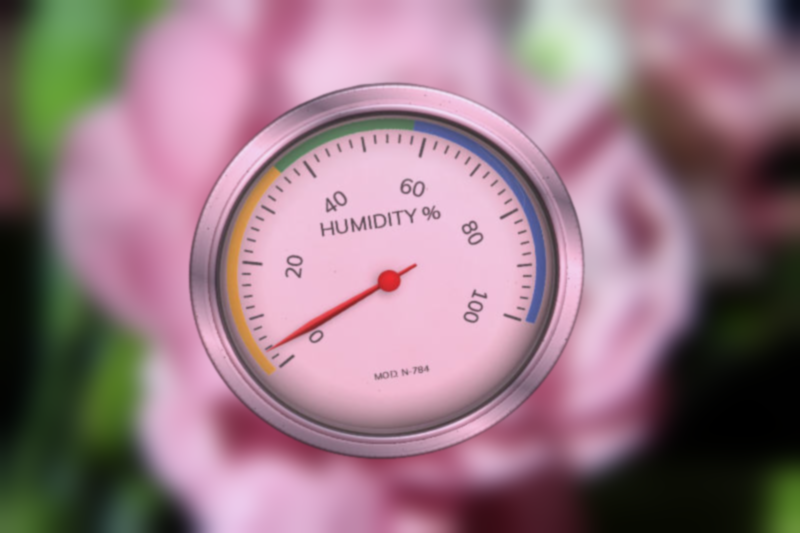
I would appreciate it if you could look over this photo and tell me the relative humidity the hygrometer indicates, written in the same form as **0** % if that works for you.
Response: **4** %
